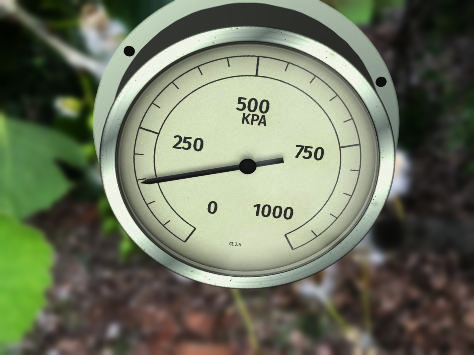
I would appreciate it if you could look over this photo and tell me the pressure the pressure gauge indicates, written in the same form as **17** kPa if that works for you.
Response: **150** kPa
